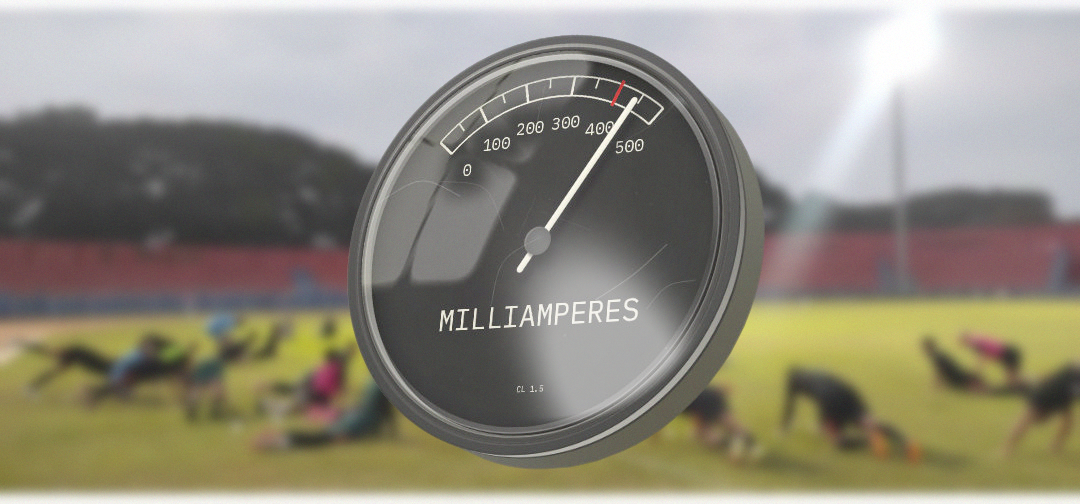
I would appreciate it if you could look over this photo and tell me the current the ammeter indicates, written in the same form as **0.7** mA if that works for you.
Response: **450** mA
